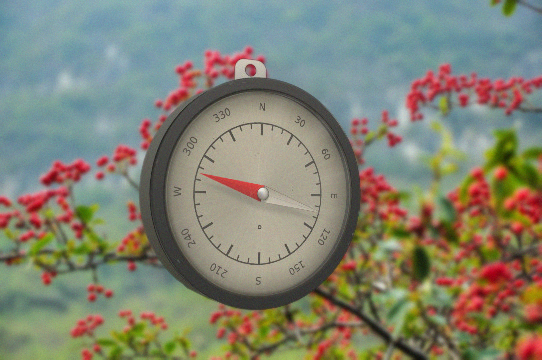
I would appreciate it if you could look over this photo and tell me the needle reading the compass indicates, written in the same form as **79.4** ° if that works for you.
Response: **285** °
